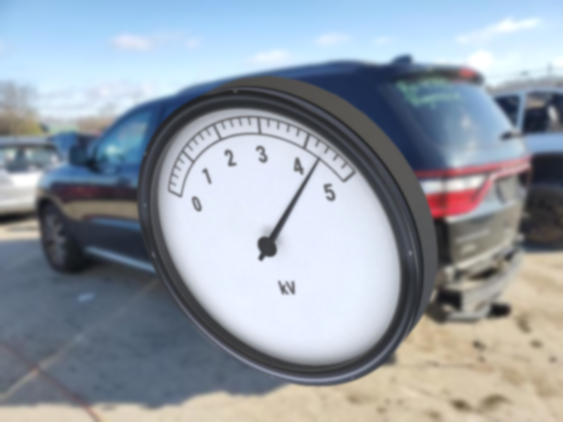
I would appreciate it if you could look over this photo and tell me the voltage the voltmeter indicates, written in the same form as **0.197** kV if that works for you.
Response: **4.4** kV
